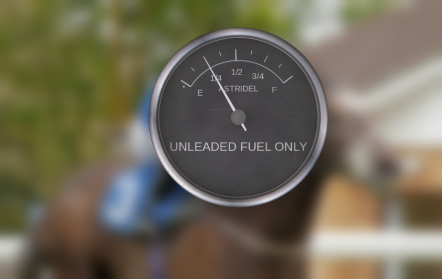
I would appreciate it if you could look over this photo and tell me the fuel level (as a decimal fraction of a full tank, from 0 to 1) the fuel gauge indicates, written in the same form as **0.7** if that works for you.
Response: **0.25**
